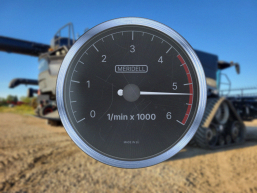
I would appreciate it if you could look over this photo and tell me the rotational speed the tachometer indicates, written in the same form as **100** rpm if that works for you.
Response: **5250** rpm
